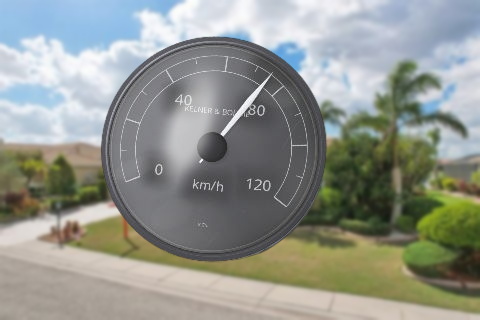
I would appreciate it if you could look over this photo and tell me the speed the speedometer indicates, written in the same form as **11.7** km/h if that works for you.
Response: **75** km/h
